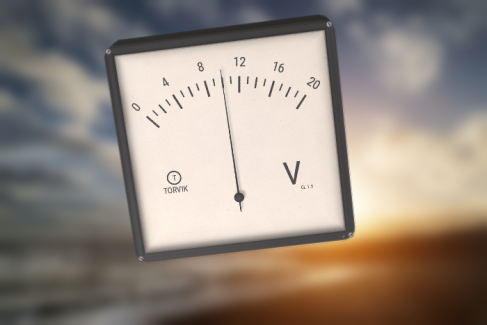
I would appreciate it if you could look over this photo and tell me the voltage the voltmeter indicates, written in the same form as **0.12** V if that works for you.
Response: **10** V
